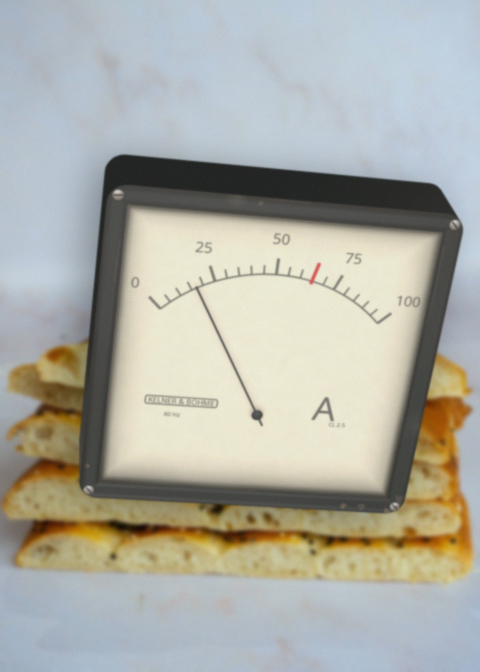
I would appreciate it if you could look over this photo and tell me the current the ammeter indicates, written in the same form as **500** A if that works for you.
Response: **17.5** A
